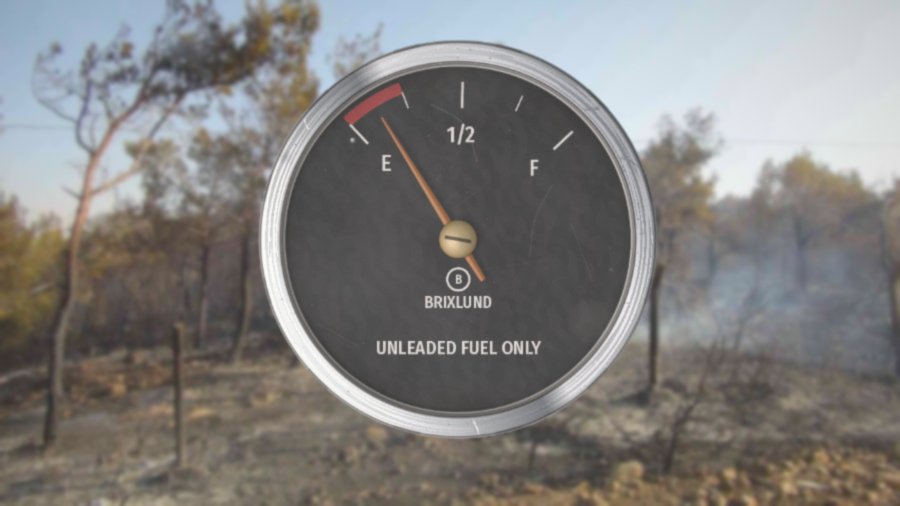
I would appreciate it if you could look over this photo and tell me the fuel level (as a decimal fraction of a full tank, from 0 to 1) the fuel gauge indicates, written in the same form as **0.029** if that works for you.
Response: **0.125**
